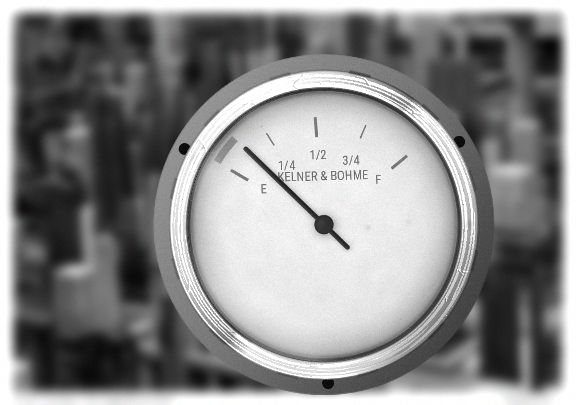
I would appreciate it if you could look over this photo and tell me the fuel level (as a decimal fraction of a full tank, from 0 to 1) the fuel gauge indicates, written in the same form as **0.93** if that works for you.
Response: **0.125**
